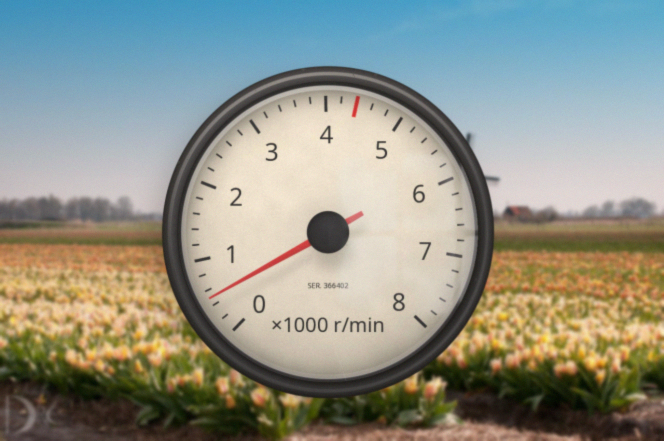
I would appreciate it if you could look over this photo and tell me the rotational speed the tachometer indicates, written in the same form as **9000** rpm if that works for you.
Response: **500** rpm
